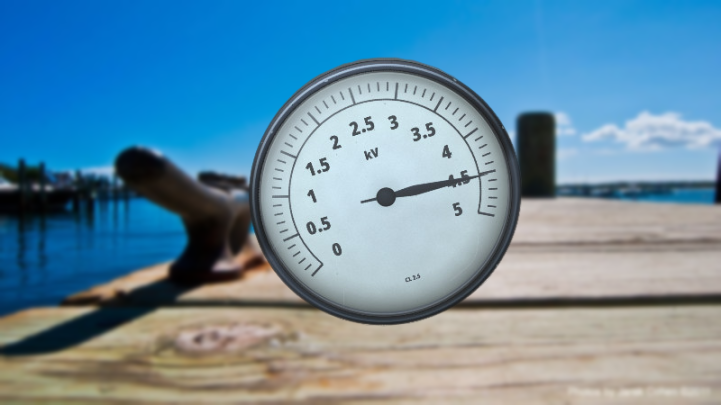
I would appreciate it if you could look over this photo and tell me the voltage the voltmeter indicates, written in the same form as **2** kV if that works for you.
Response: **4.5** kV
